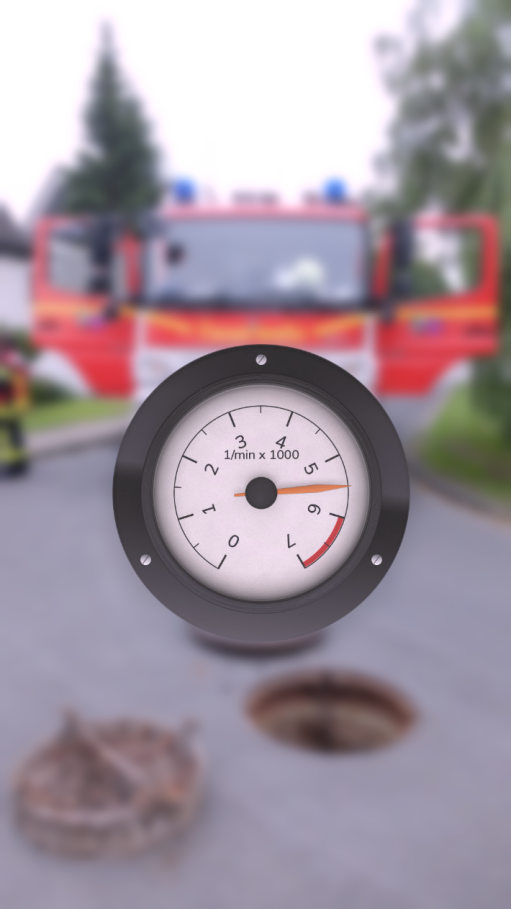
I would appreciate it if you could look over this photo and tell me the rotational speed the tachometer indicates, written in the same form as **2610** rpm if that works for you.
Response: **5500** rpm
